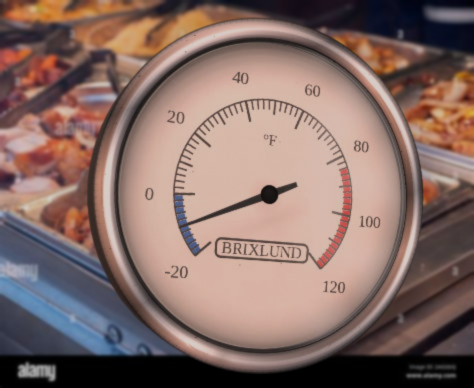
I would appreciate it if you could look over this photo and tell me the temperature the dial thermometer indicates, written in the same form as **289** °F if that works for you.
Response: **-10** °F
